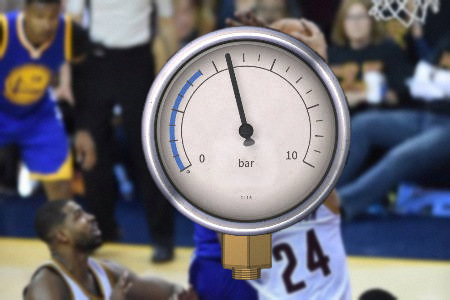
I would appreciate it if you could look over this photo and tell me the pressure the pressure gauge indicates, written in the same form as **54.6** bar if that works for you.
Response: **4.5** bar
